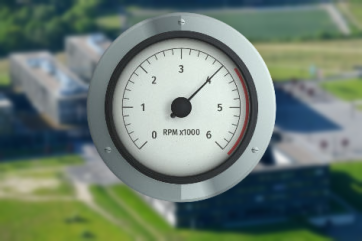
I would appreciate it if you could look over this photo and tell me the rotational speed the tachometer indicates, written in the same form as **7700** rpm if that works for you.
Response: **4000** rpm
